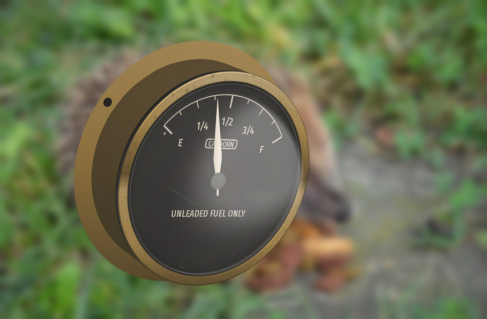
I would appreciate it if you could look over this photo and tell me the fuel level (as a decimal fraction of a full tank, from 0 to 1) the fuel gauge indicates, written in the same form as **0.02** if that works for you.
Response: **0.375**
